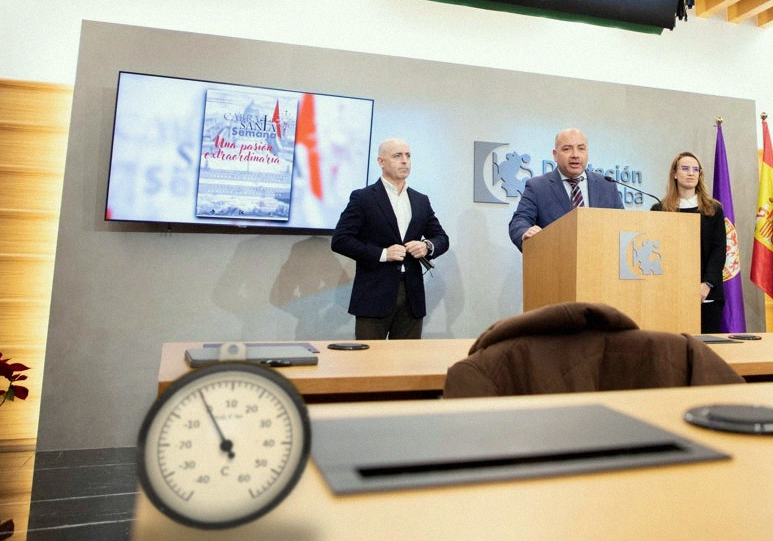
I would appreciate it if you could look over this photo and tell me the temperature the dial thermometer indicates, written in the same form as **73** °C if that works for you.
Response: **0** °C
